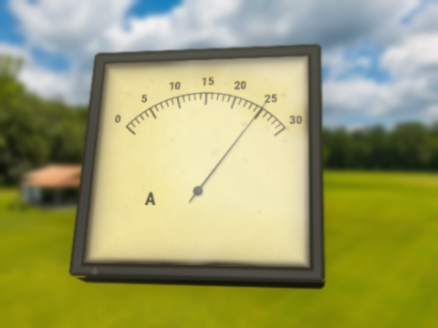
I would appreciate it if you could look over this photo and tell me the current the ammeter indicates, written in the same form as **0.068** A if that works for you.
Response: **25** A
